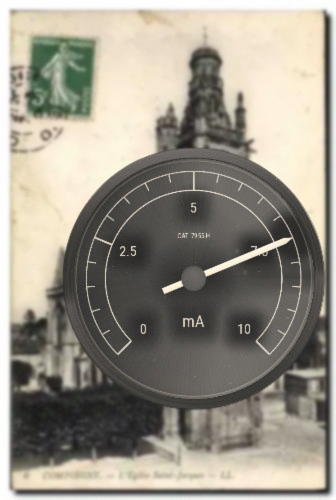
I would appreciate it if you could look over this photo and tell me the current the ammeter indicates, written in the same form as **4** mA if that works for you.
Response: **7.5** mA
